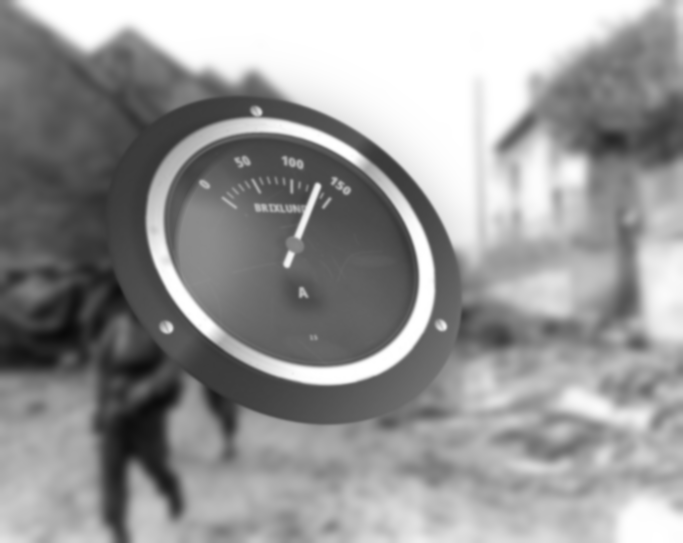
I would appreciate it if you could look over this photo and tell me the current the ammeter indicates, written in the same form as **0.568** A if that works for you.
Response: **130** A
